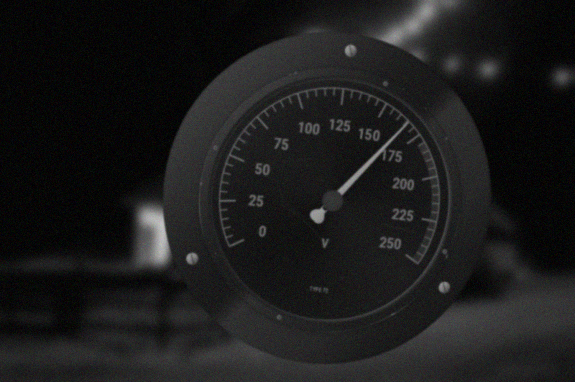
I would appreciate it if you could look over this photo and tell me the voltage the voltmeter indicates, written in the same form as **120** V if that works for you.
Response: **165** V
